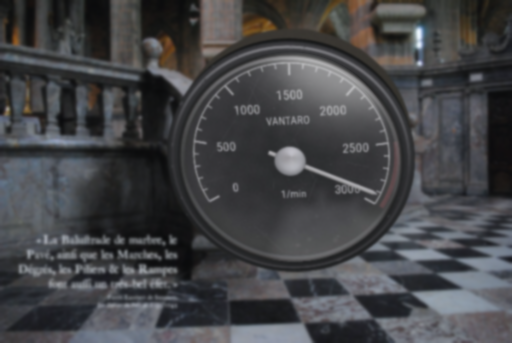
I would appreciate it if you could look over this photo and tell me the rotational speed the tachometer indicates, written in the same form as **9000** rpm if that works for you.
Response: **2900** rpm
